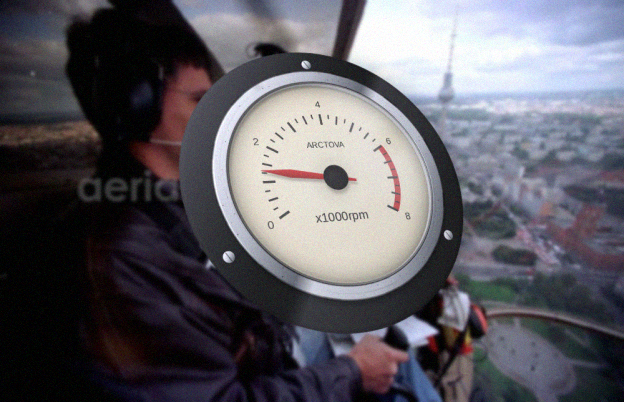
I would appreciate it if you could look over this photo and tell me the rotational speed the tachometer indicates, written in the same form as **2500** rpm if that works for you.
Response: **1250** rpm
